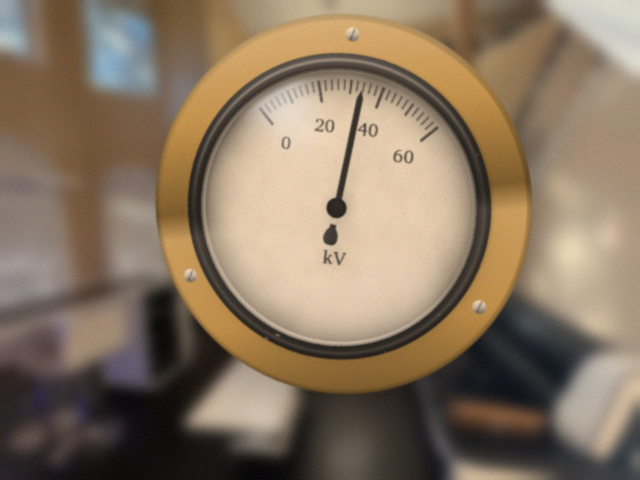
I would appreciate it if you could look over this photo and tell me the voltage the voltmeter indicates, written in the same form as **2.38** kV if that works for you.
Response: **34** kV
